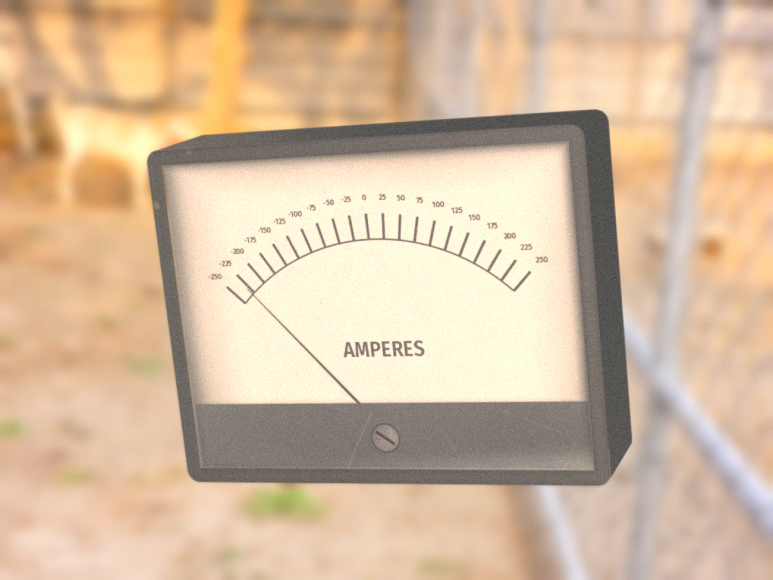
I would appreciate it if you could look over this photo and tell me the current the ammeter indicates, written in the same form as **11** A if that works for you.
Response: **-225** A
